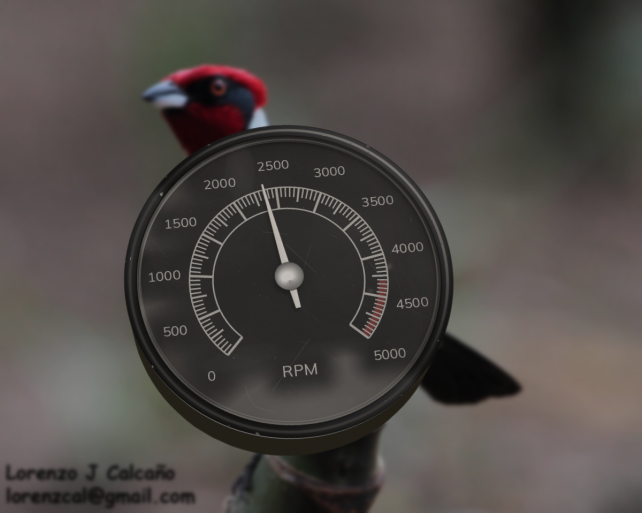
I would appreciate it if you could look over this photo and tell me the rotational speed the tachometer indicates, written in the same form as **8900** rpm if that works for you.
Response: **2350** rpm
